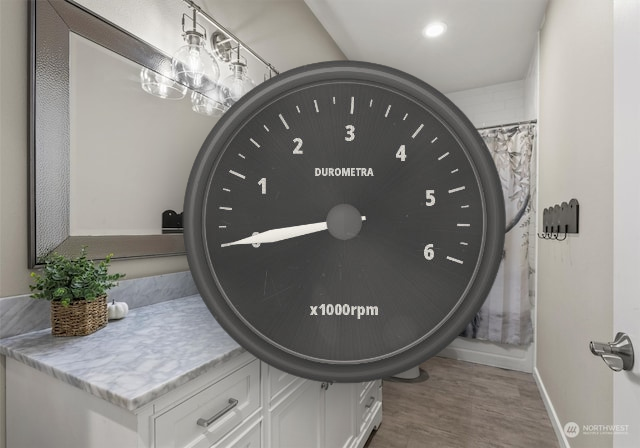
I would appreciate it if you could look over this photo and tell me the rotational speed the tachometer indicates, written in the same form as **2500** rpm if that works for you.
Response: **0** rpm
